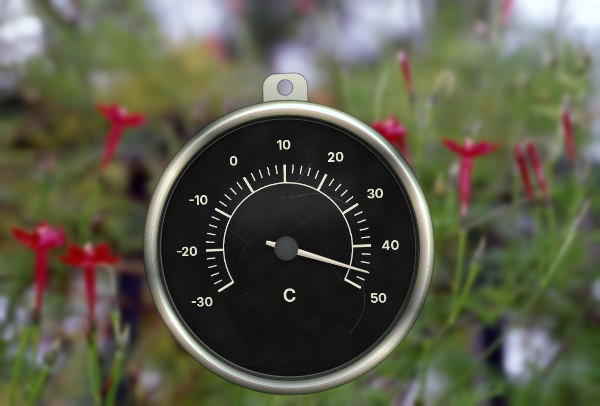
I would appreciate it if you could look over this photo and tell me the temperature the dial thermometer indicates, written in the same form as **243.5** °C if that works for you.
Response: **46** °C
